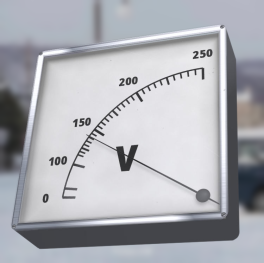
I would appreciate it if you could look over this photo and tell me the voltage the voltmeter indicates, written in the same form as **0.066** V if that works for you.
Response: **140** V
